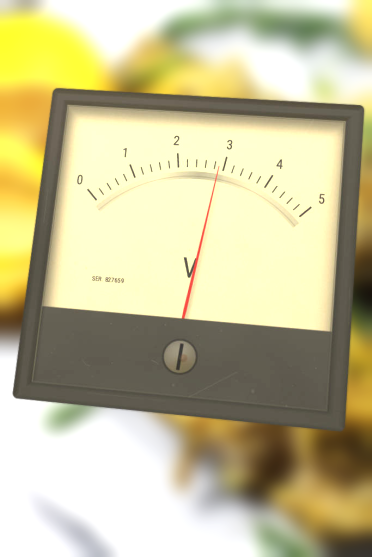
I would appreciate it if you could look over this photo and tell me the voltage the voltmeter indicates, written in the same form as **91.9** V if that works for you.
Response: **2.9** V
